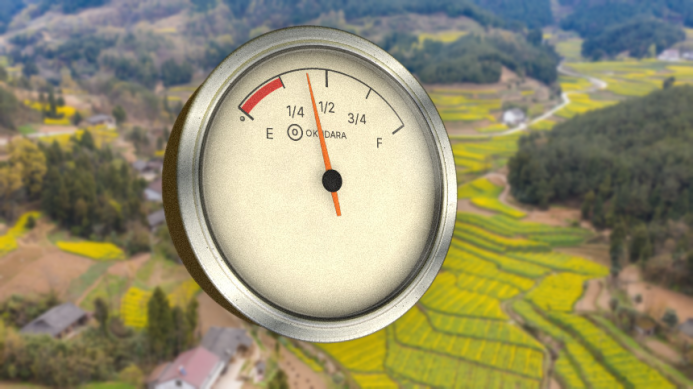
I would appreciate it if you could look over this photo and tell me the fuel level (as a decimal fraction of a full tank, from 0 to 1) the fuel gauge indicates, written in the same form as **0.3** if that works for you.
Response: **0.375**
